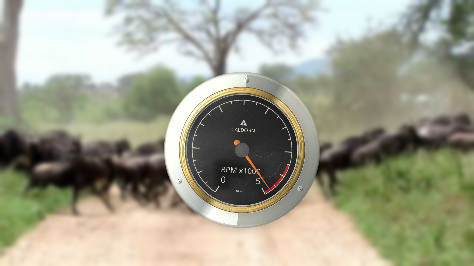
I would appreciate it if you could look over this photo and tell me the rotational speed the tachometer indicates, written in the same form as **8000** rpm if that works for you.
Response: **4875** rpm
